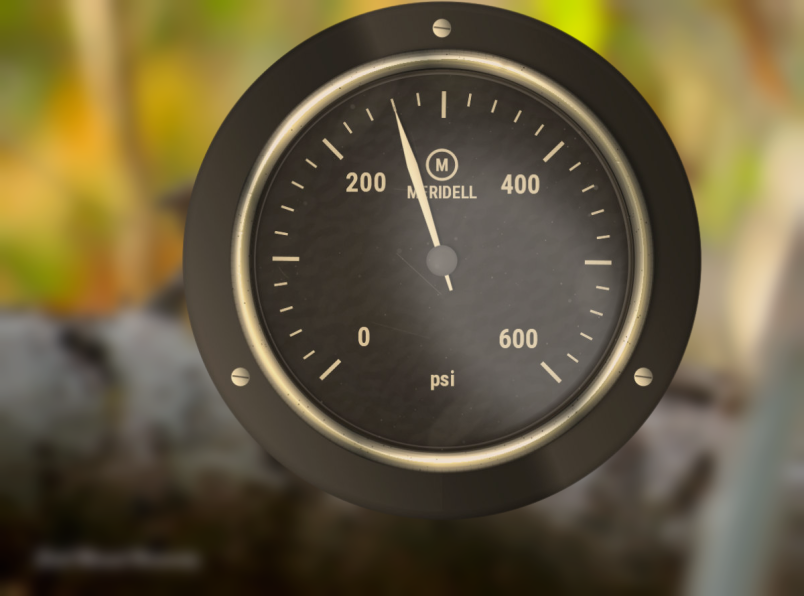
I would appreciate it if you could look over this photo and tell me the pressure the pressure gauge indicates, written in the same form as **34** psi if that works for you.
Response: **260** psi
